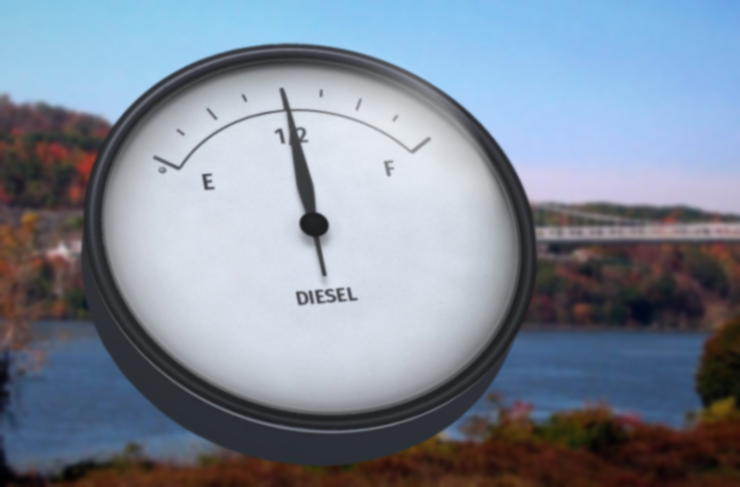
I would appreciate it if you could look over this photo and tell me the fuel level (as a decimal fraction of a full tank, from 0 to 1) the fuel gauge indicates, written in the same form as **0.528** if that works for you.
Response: **0.5**
